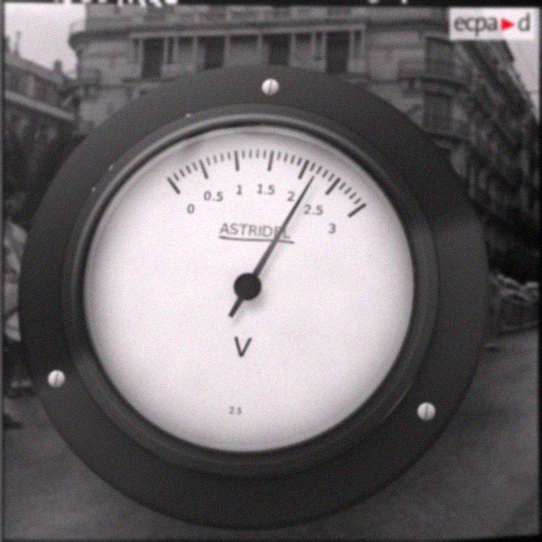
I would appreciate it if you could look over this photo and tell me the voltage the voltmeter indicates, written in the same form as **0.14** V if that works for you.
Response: **2.2** V
